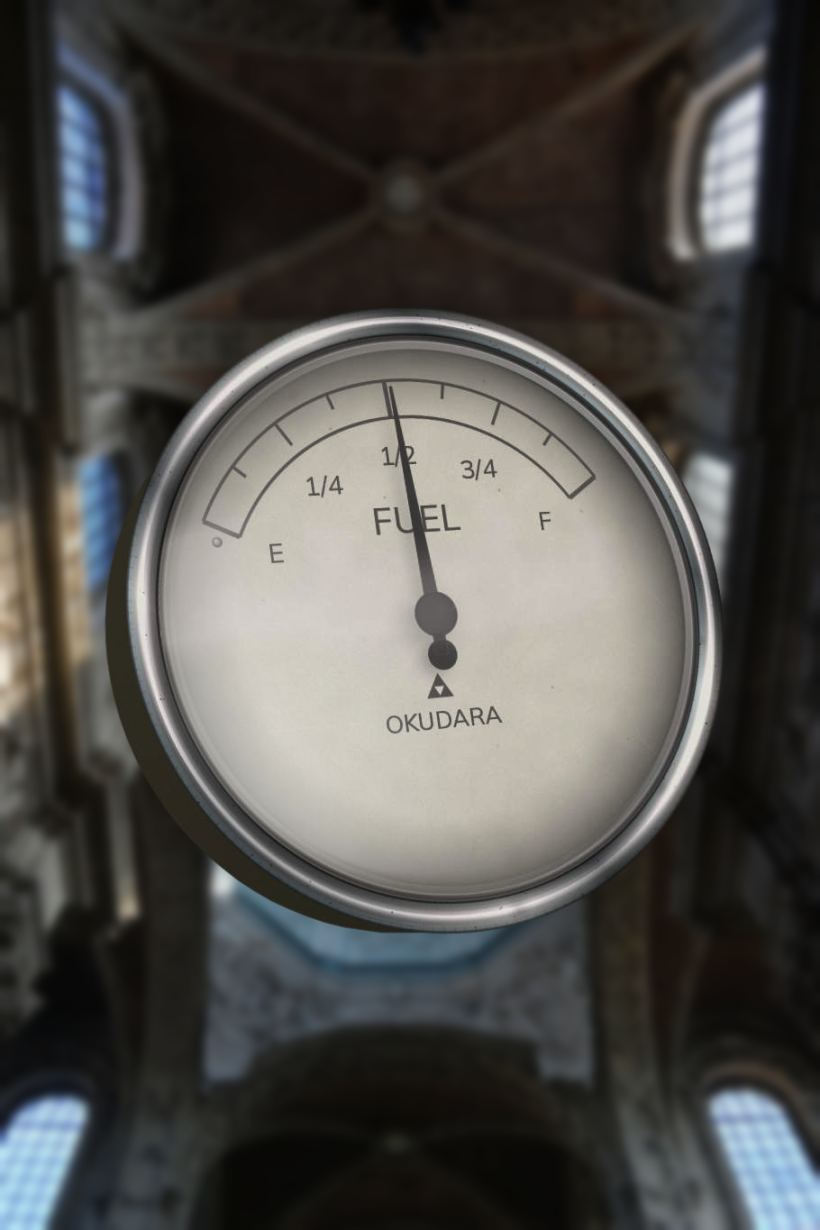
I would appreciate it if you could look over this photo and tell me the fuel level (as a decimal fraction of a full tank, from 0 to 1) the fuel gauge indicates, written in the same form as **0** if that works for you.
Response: **0.5**
